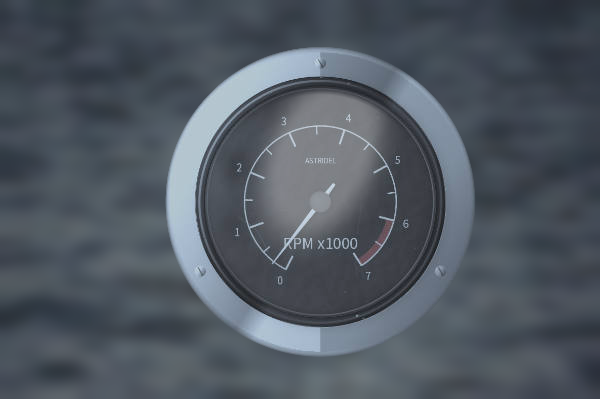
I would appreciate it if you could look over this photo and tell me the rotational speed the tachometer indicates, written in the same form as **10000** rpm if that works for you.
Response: **250** rpm
